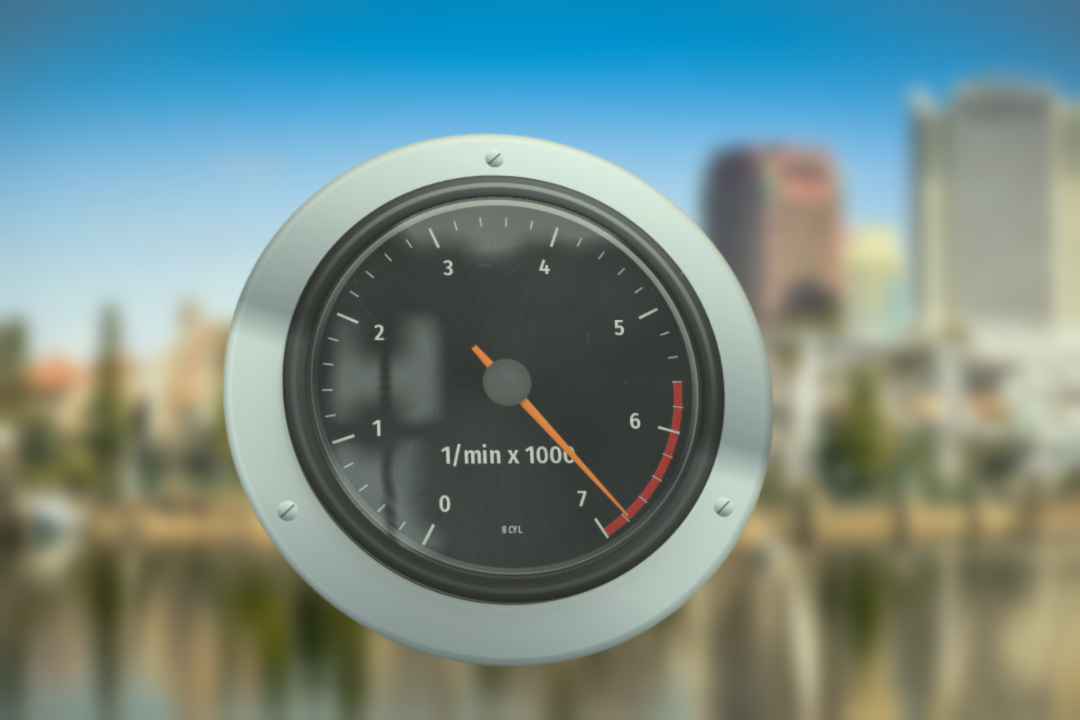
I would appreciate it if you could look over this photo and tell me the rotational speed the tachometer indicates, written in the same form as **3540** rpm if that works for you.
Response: **6800** rpm
